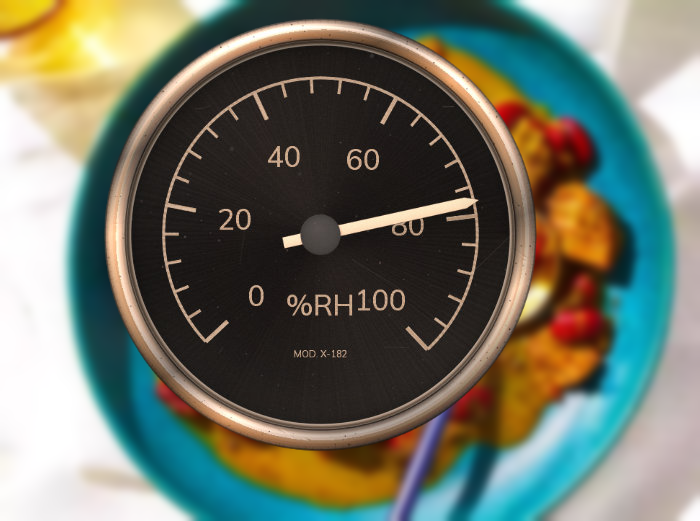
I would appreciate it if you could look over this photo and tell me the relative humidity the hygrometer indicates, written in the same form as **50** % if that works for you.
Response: **78** %
